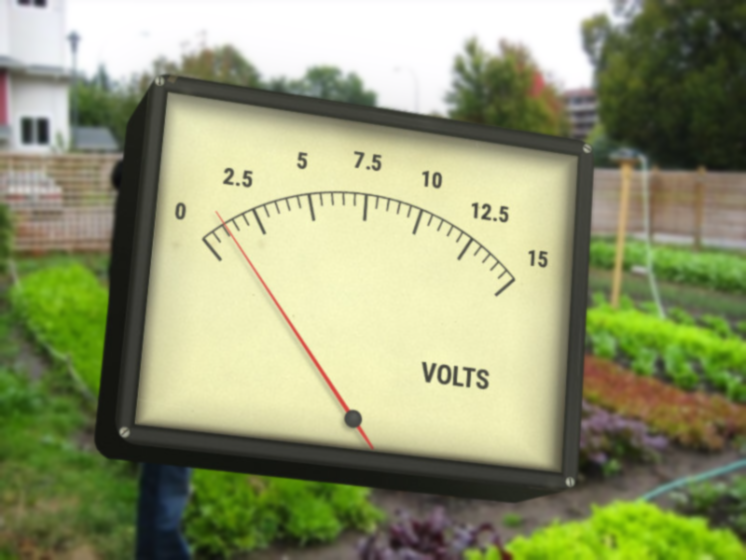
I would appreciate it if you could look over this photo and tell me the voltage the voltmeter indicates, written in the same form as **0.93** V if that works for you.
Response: **1** V
